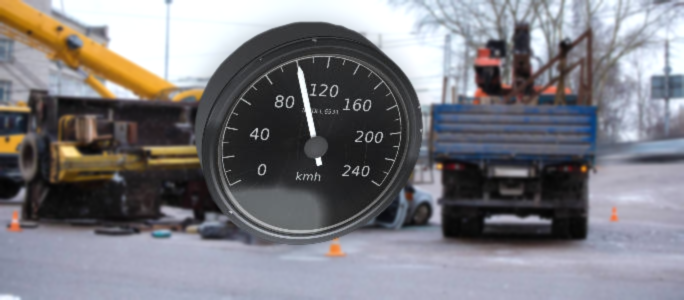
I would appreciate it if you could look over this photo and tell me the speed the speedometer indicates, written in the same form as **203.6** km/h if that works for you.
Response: **100** km/h
